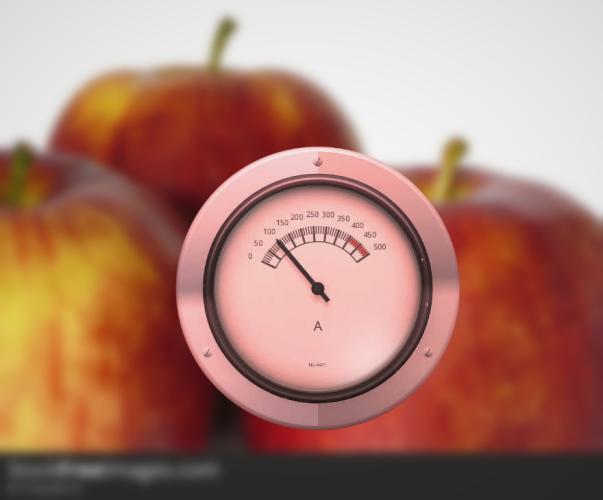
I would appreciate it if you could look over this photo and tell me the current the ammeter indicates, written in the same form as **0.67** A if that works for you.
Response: **100** A
